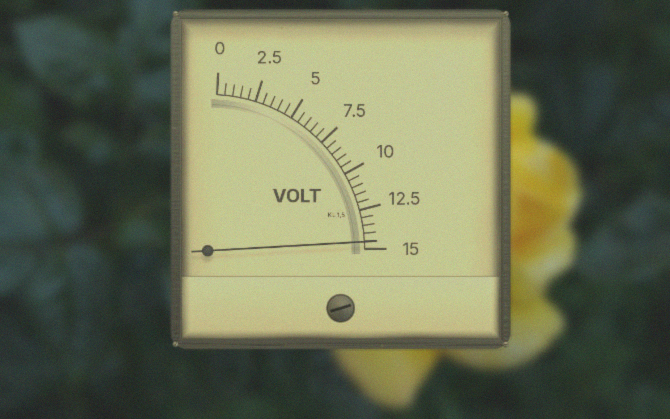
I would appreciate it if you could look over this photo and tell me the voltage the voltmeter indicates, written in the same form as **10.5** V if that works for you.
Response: **14.5** V
